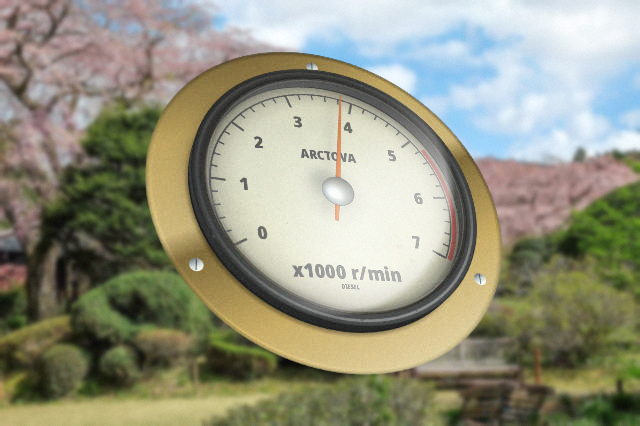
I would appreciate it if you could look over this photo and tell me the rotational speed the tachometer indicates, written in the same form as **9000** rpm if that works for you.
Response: **3800** rpm
